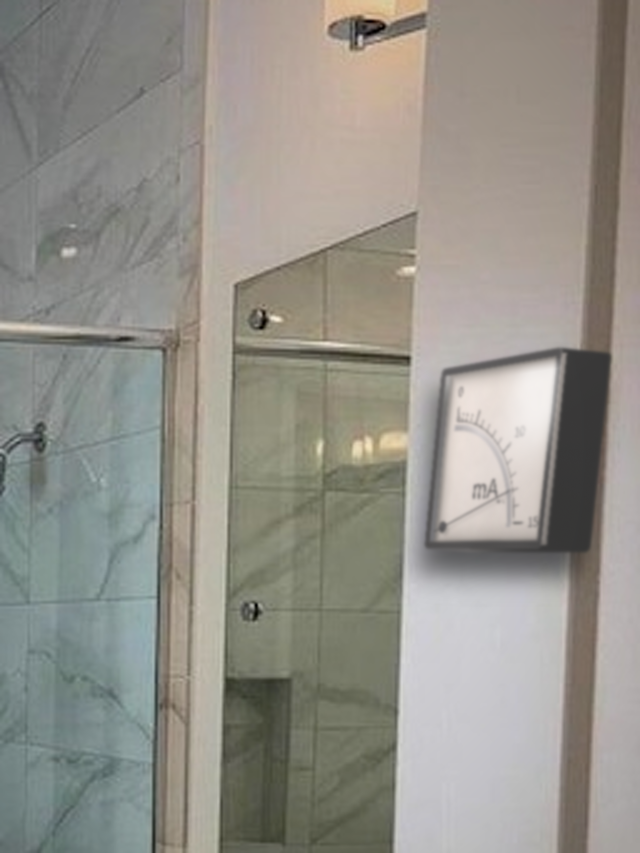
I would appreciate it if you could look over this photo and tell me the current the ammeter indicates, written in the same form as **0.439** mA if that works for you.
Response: **13** mA
